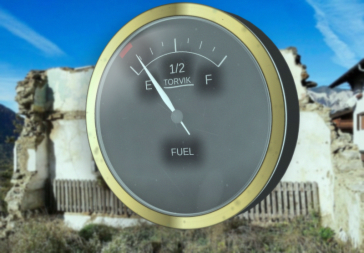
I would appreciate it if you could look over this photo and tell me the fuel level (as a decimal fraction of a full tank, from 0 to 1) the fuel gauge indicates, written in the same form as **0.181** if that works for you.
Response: **0.125**
